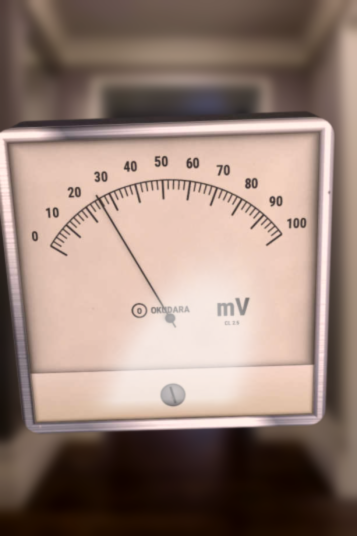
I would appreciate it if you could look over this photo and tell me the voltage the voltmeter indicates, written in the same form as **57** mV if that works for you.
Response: **26** mV
